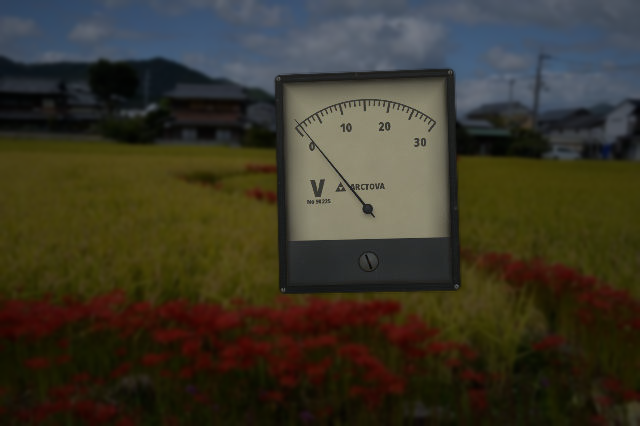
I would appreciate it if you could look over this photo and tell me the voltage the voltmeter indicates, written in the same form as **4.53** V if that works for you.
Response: **1** V
